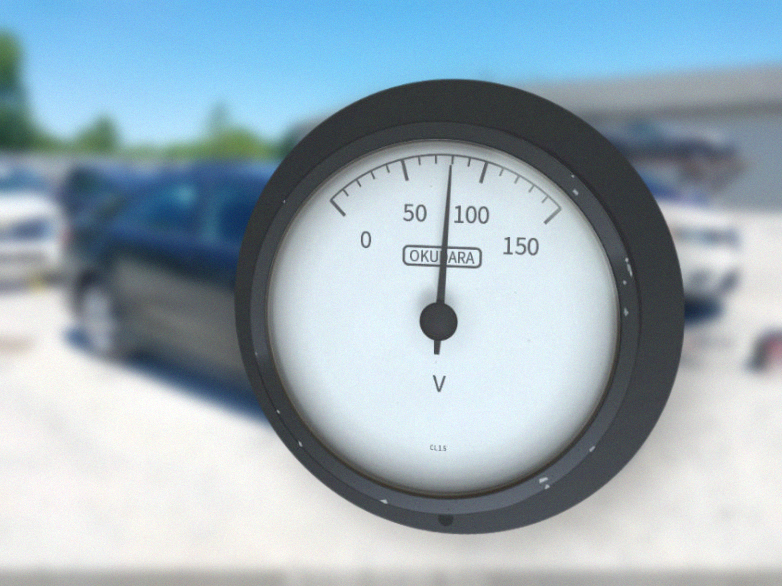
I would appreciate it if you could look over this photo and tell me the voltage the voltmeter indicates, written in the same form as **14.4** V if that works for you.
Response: **80** V
